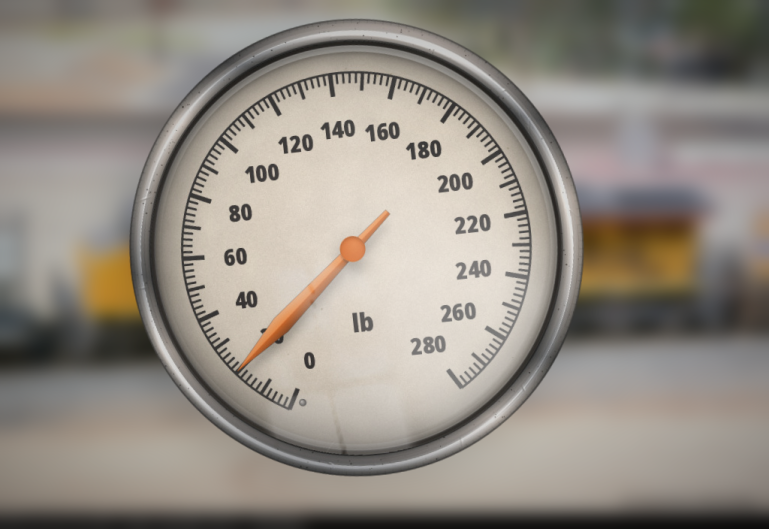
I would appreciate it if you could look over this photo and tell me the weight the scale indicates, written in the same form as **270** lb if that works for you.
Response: **20** lb
